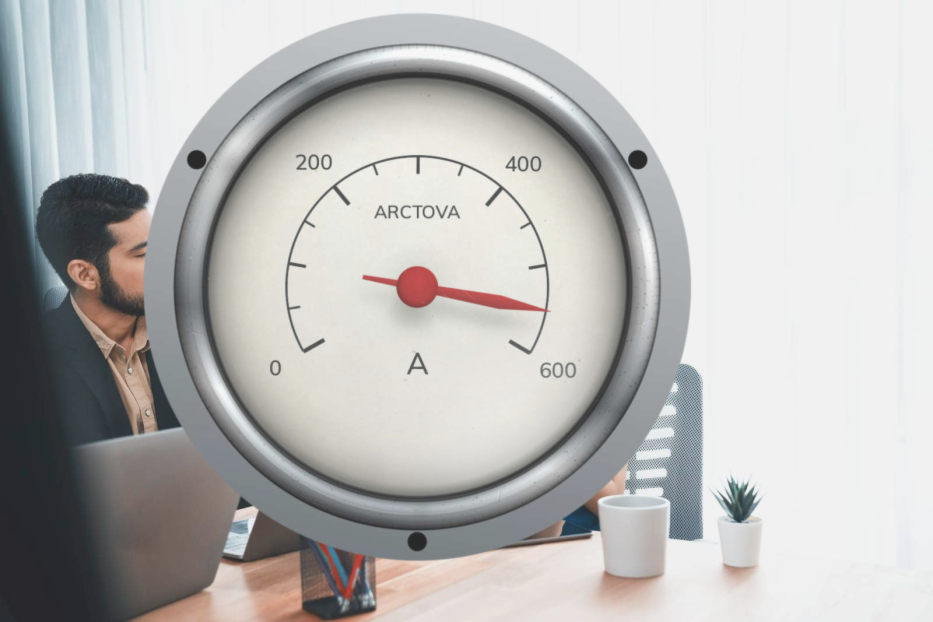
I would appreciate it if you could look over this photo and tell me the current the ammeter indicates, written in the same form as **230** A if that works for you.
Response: **550** A
